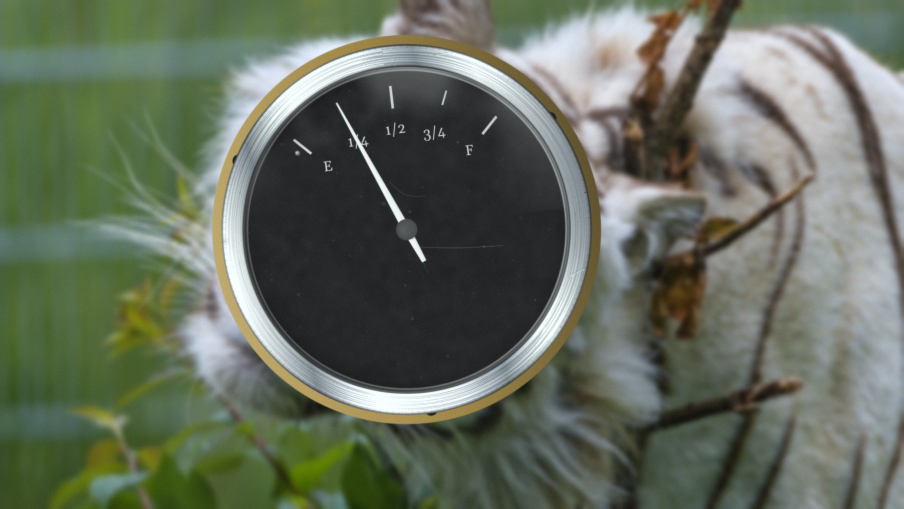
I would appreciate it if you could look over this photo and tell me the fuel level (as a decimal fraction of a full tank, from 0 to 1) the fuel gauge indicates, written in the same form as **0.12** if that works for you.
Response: **0.25**
